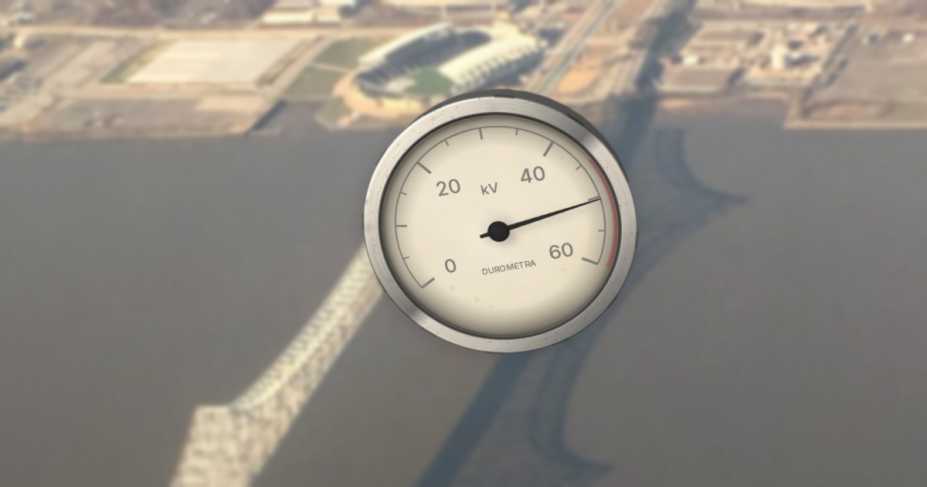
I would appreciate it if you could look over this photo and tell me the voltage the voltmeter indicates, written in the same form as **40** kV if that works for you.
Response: **50** kV
